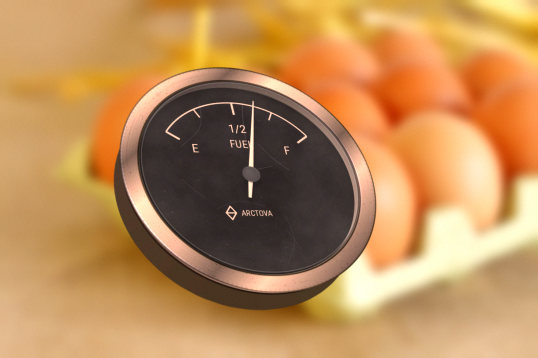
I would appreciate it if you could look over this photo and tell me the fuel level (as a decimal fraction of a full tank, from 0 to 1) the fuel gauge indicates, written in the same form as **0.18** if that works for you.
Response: **0.625**
